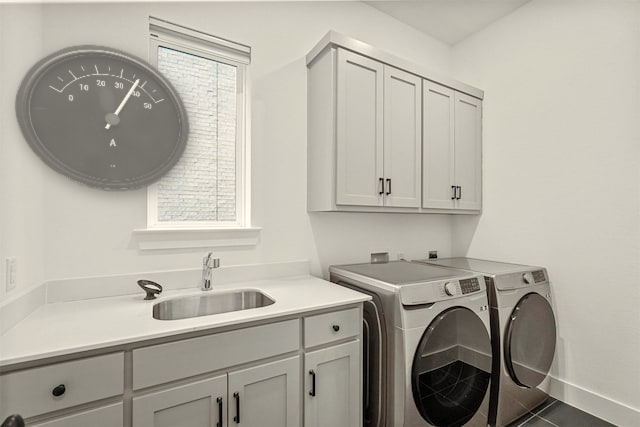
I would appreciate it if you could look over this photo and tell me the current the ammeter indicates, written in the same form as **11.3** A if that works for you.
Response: **37.5** A
